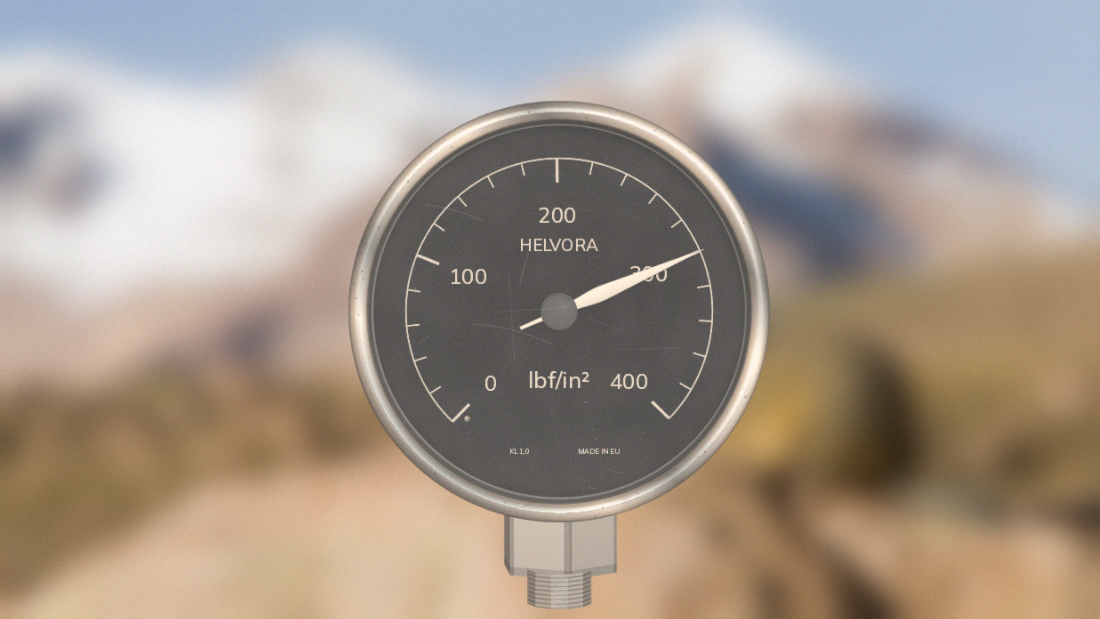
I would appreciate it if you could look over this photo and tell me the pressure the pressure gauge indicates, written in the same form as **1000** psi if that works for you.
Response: **300** psi
